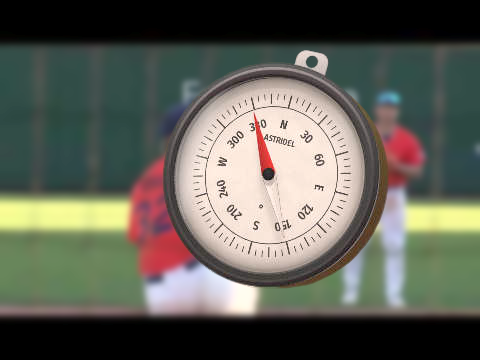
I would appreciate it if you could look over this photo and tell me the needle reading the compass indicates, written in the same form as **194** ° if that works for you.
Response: **330** °
